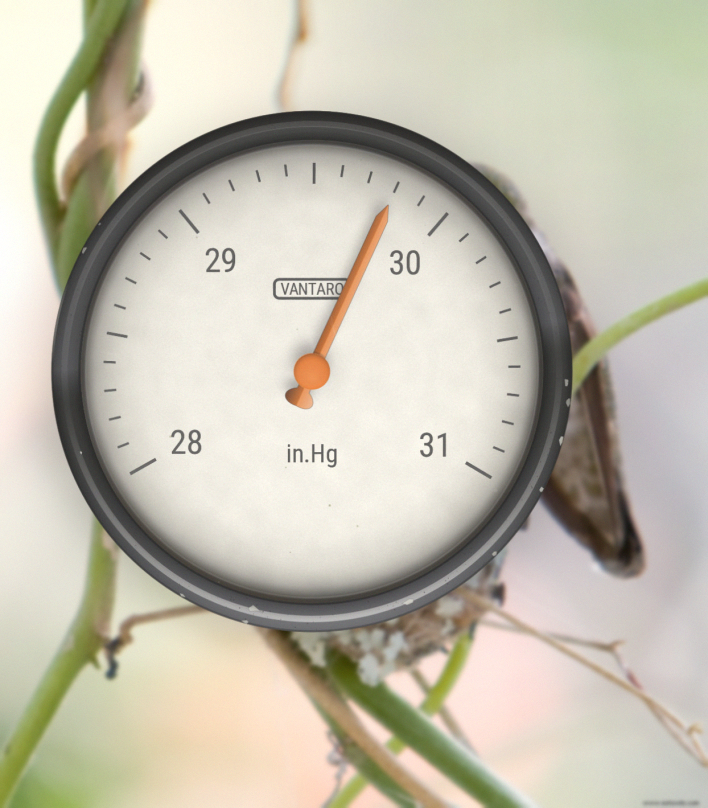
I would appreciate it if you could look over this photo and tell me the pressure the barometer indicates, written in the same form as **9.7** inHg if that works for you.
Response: **29.8** inHg
